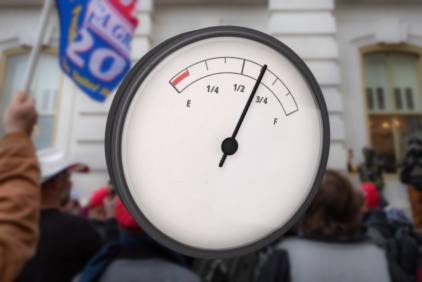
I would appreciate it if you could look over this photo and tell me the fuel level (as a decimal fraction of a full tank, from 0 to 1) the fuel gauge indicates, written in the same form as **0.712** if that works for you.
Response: **0.625**
